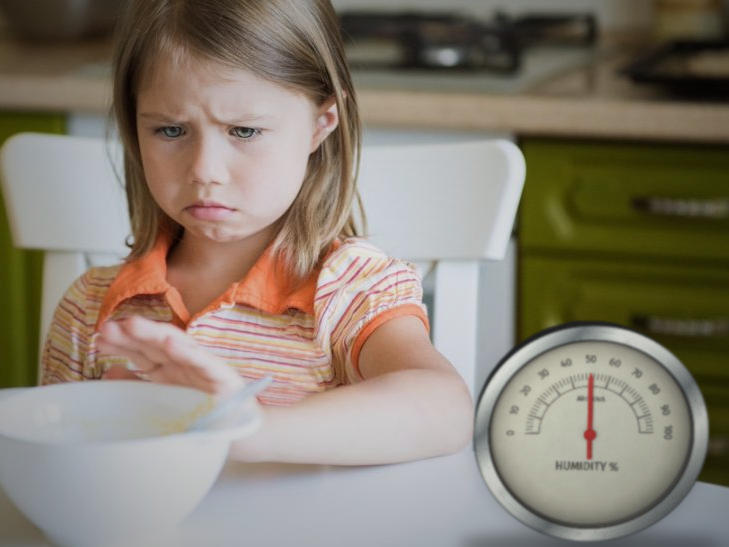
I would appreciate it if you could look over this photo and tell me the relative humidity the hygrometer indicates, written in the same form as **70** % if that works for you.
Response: **50** %
